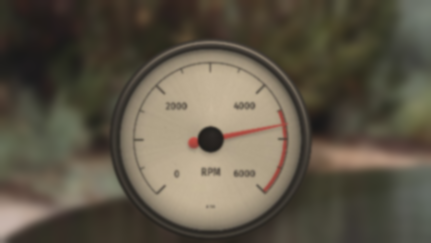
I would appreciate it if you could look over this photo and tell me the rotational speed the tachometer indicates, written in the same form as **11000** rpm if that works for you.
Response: **4750** rpm
